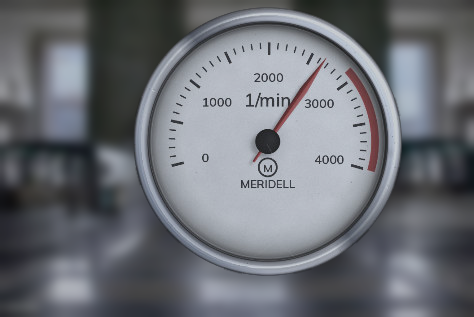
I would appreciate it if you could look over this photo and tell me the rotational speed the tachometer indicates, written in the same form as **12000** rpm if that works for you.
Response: **2650** rpm
